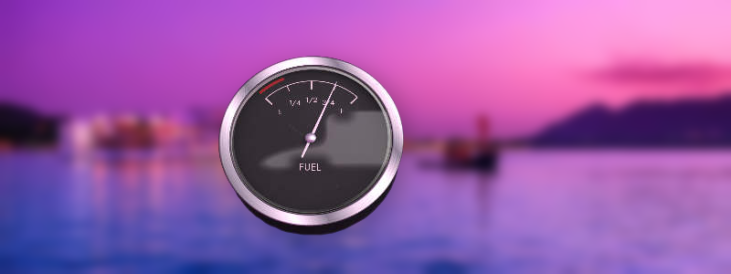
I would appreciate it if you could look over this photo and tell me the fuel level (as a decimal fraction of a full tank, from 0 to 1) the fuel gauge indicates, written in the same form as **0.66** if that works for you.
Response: **0.75**
